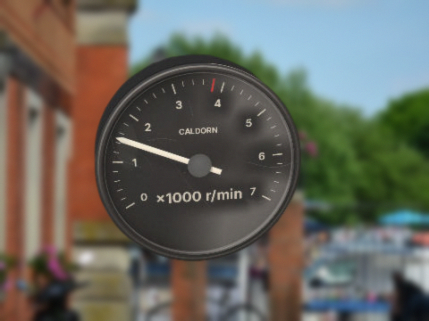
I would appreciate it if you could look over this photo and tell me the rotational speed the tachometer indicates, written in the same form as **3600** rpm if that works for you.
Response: **1500** rpm
